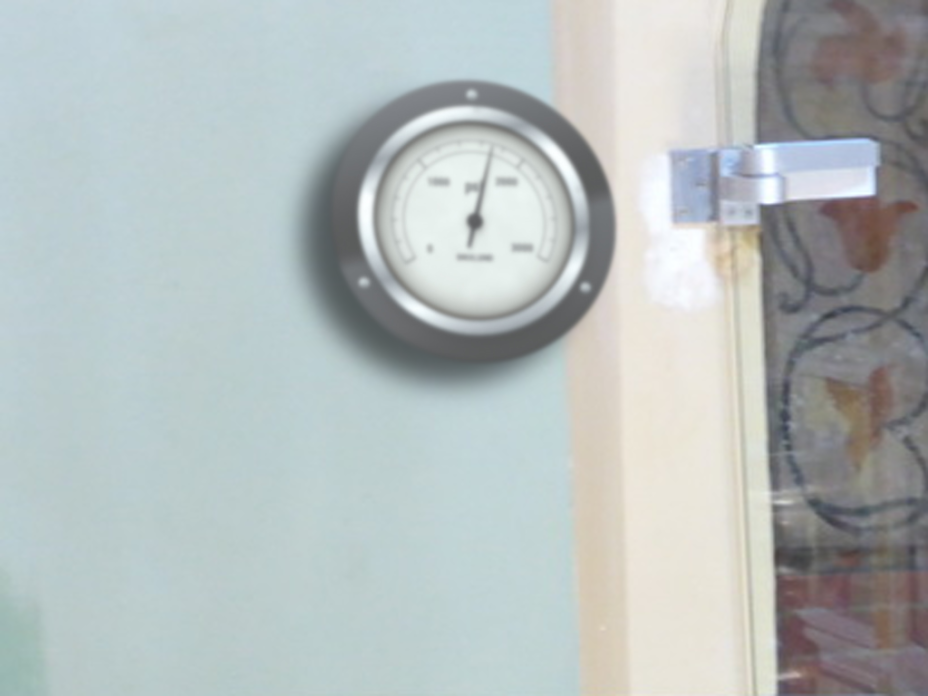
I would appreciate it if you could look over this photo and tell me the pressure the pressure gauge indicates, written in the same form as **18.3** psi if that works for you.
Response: **1700** psi
